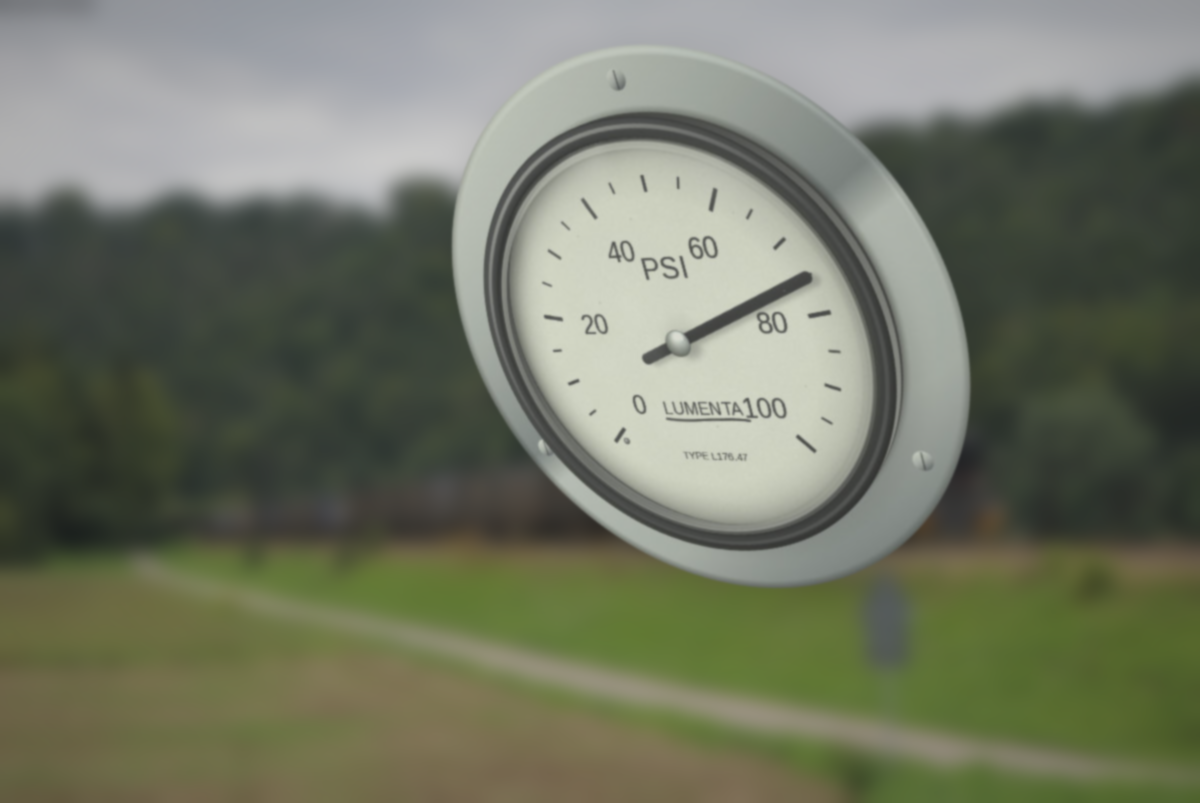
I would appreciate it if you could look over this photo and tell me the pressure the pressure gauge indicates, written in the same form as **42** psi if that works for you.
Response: **75** psi
